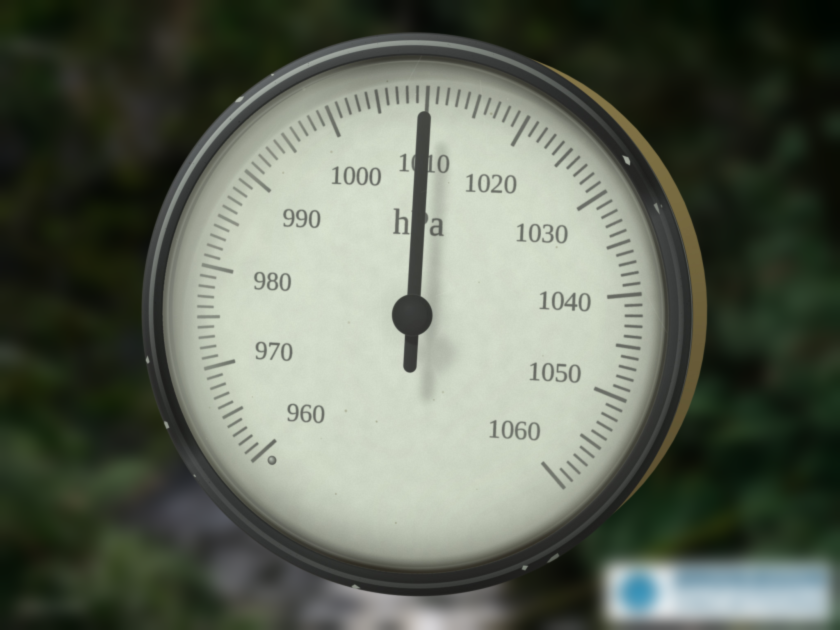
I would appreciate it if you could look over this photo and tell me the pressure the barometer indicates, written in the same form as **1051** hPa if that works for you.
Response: **1010** hPa
